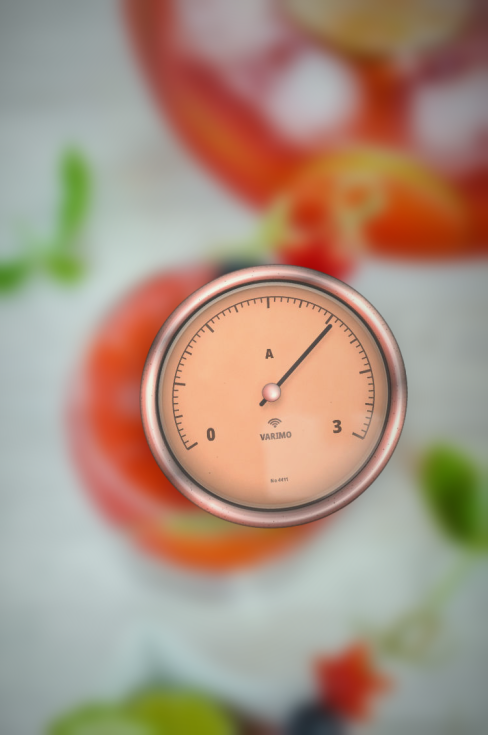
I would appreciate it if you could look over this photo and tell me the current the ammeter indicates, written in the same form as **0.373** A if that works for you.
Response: **2.05** A
